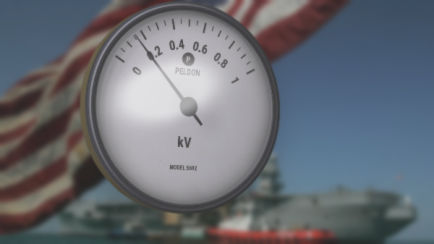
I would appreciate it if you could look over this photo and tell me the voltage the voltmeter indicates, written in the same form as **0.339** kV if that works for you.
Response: **0.15** kV
